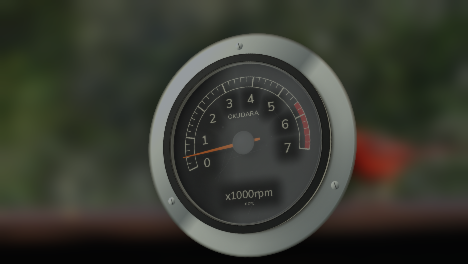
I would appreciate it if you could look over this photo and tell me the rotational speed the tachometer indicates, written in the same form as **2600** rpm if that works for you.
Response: **400** rpm
